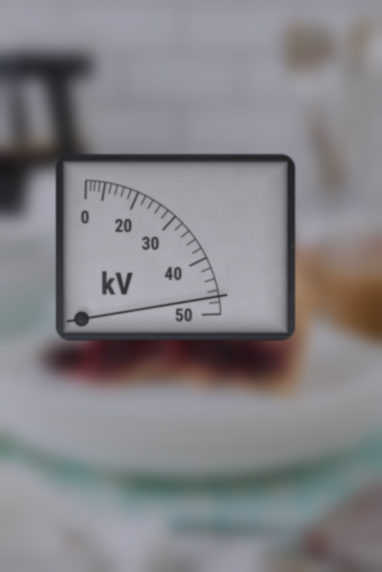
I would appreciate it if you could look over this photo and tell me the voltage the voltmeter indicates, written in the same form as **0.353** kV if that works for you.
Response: **47** kV
